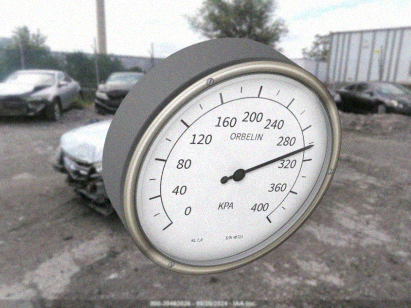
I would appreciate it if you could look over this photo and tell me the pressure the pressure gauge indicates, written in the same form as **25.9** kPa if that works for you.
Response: **300** kPa
